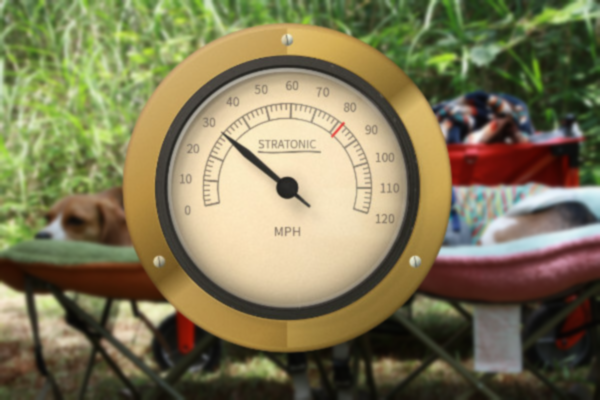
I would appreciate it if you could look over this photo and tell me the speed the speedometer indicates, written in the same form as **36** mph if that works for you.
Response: **30** mph
